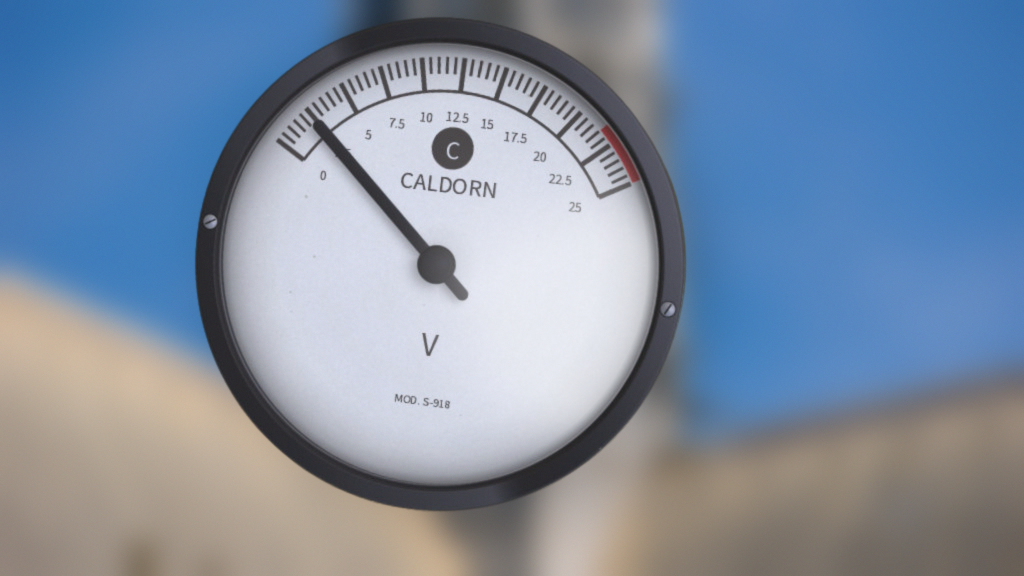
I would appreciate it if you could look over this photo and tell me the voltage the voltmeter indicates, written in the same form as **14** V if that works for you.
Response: **2.5** V
